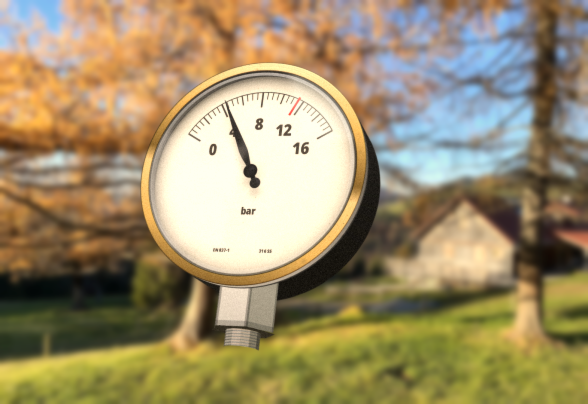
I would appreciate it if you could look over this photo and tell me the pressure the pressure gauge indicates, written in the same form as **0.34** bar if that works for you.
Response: **4.5** bar
